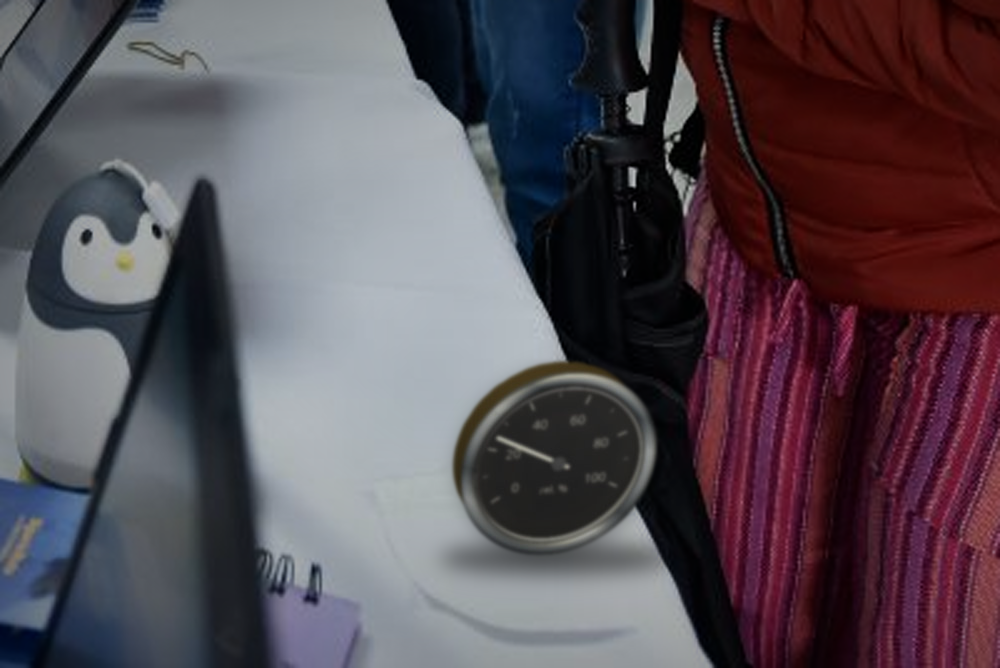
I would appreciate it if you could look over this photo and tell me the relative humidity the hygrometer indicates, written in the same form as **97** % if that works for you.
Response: **25** %
